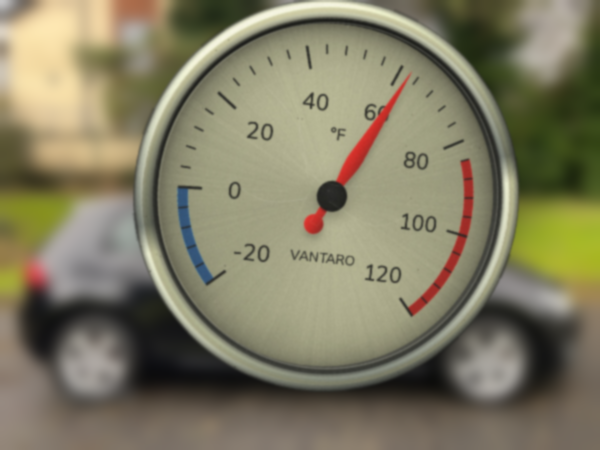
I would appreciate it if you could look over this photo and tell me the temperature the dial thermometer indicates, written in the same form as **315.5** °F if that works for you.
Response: **62** °F
